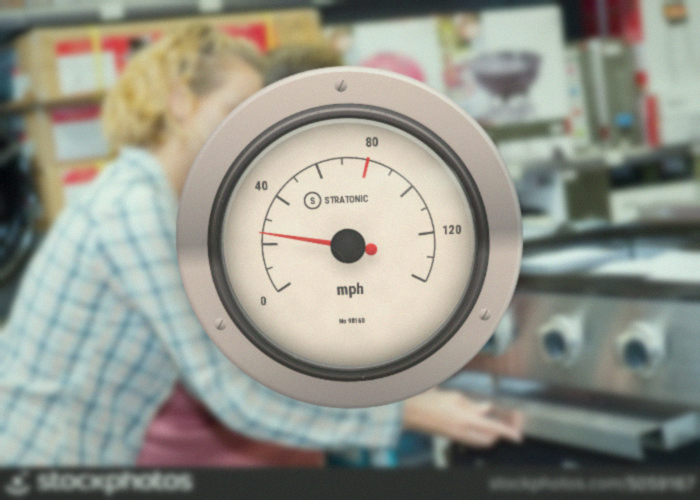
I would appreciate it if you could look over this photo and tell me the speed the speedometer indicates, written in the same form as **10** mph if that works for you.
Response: **25** mph
